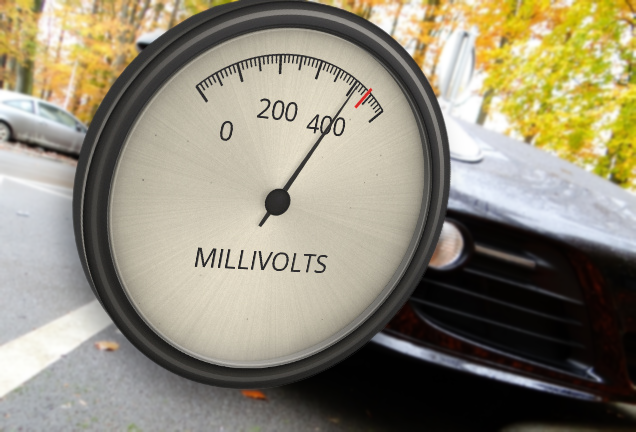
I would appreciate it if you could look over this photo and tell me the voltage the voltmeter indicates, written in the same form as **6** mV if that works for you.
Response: **400** mV
